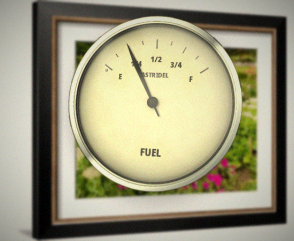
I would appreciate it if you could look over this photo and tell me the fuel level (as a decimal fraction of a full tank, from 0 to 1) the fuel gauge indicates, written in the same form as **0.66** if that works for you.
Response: **0.25**
